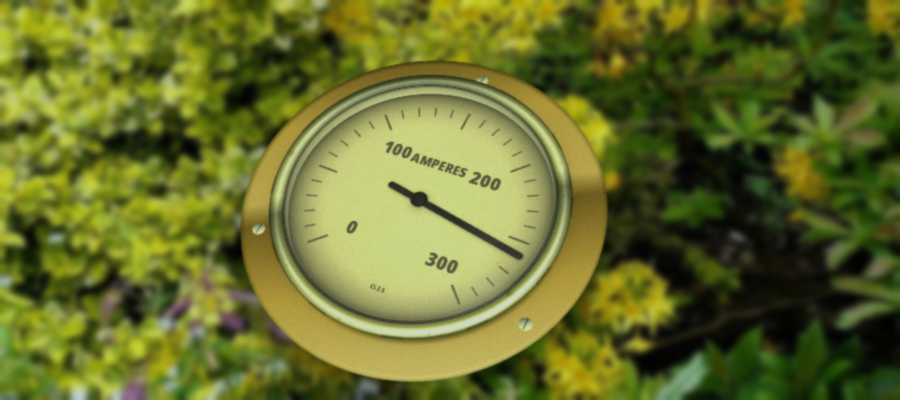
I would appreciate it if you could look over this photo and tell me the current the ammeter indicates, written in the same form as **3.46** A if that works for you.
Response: **260** A
